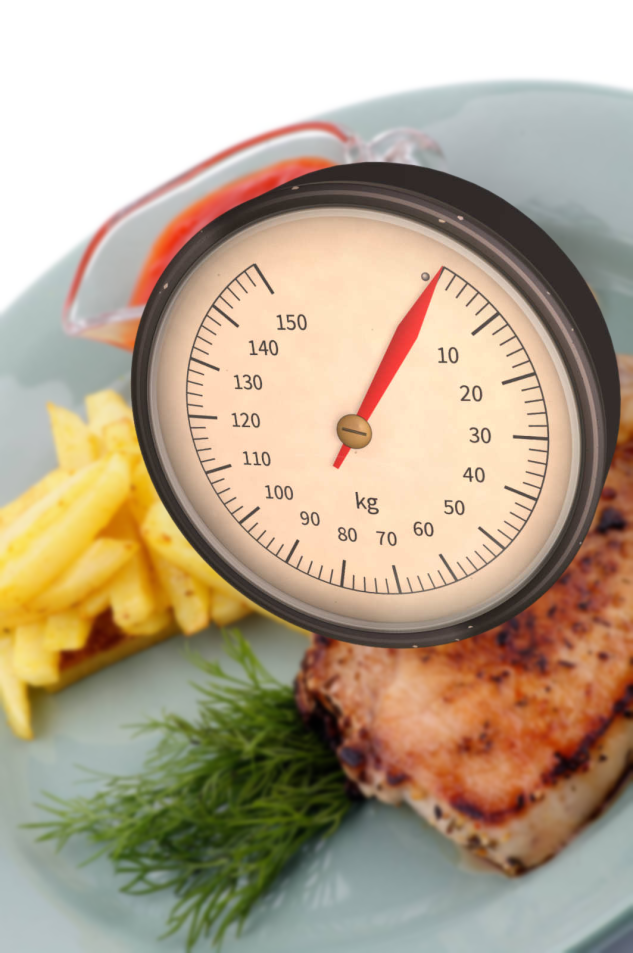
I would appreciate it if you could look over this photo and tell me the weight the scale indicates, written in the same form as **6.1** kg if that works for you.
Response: **0** kg
